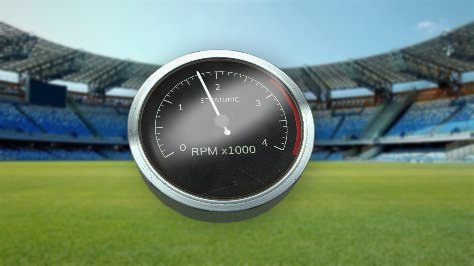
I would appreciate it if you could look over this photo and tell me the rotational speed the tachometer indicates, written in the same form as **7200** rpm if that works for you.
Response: **1700** rpm
